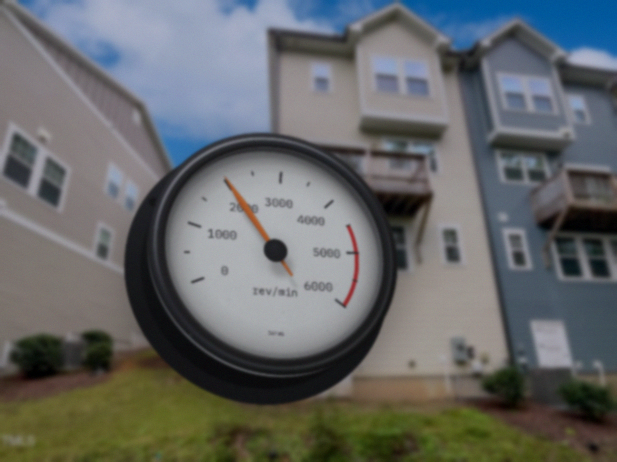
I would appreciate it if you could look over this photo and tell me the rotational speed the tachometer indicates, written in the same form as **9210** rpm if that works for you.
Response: **2000** rpm
